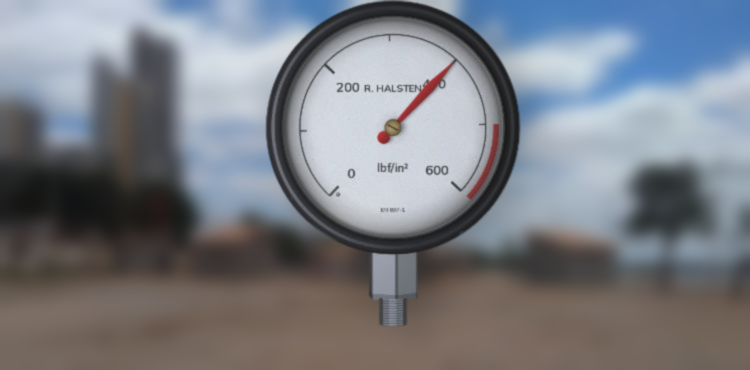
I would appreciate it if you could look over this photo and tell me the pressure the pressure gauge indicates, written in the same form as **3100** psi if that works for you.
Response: **400** psi
